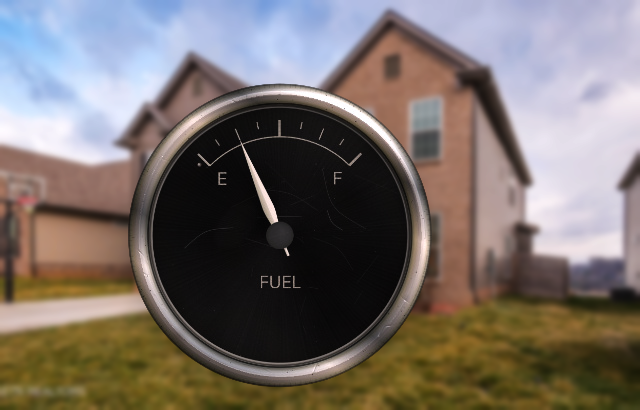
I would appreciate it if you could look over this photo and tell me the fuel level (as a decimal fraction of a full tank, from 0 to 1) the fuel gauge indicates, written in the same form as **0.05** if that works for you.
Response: **0.25**
